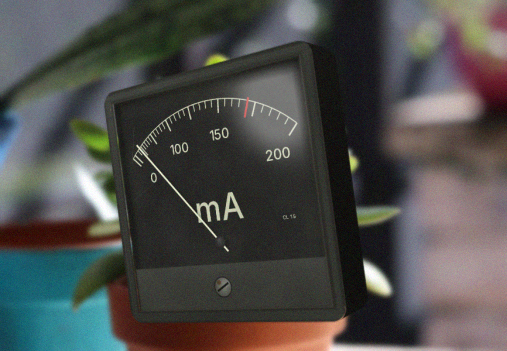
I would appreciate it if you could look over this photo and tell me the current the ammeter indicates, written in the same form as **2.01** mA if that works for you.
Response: **50** mA
